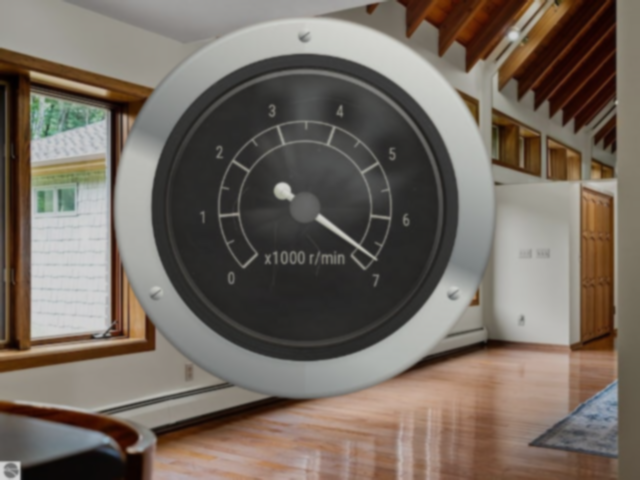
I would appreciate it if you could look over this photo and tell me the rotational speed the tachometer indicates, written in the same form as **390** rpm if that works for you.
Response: **6750** rpm
